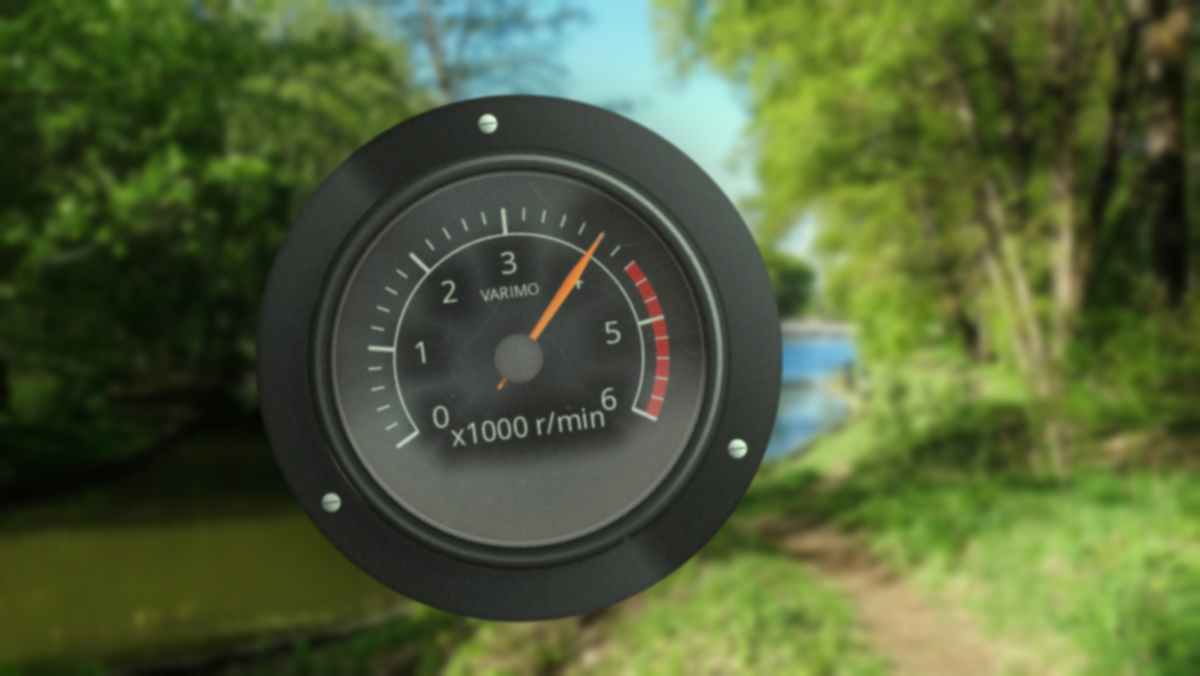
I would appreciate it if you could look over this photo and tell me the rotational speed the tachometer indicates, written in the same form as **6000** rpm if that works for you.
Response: **4000** rpm
